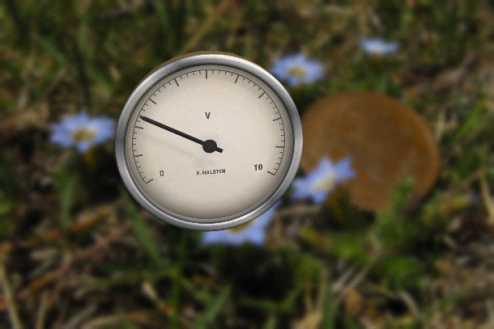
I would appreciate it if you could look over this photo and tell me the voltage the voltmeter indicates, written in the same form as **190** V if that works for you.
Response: **2.4** V
